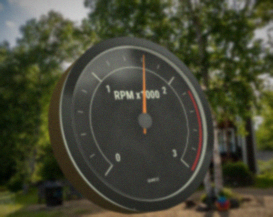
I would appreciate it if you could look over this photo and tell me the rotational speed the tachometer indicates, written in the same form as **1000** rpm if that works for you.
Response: **1600** rpm
